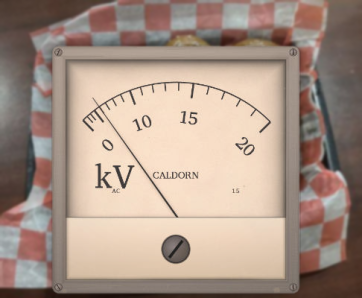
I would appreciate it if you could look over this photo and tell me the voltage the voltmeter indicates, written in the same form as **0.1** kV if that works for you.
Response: **6** kV
